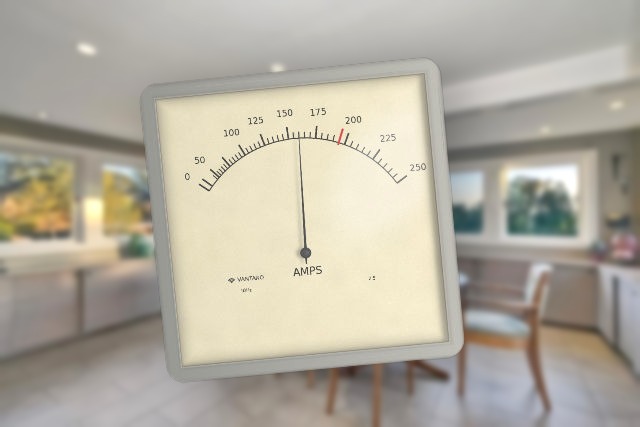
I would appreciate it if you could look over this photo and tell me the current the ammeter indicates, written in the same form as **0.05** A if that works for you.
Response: **160** A
